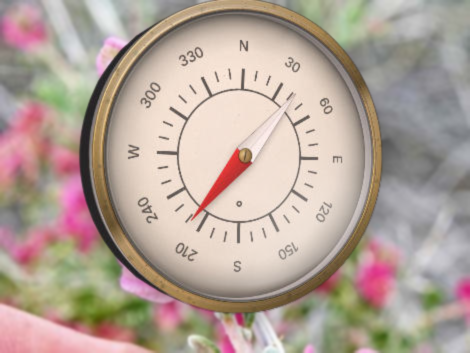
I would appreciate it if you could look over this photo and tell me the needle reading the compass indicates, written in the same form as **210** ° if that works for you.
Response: **220** °
